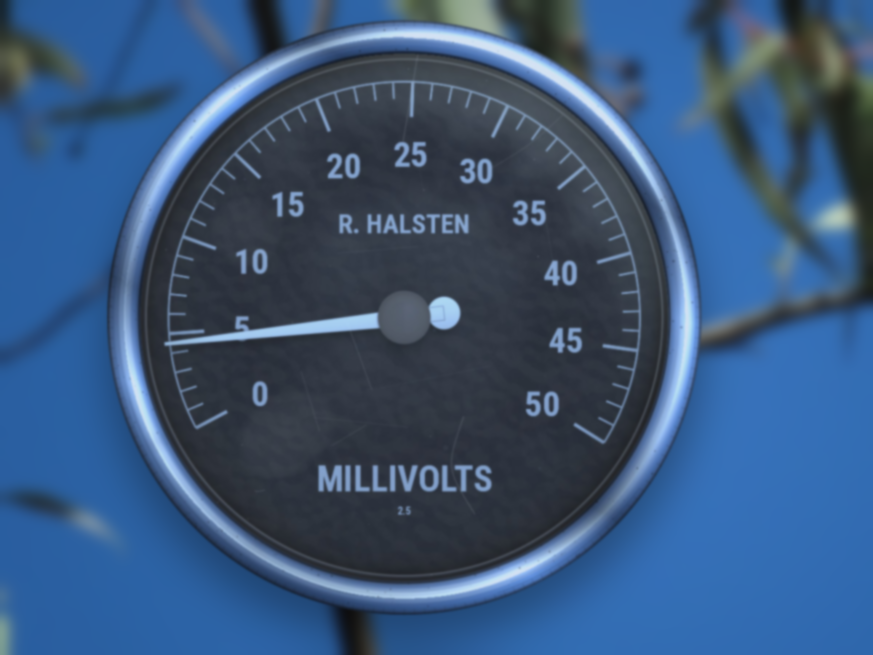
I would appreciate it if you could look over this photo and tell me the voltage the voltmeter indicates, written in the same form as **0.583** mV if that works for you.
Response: **4.5** mV
